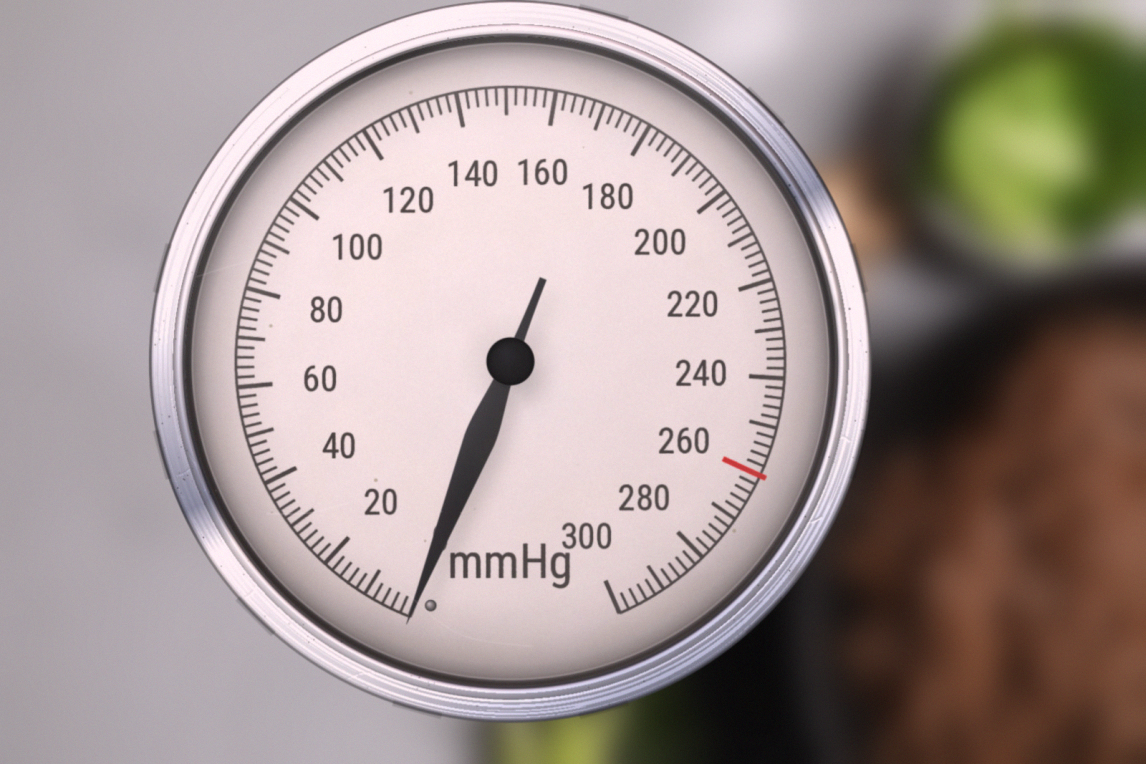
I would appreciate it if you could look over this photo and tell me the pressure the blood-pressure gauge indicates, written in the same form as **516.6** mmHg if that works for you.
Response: **0** mmHg
